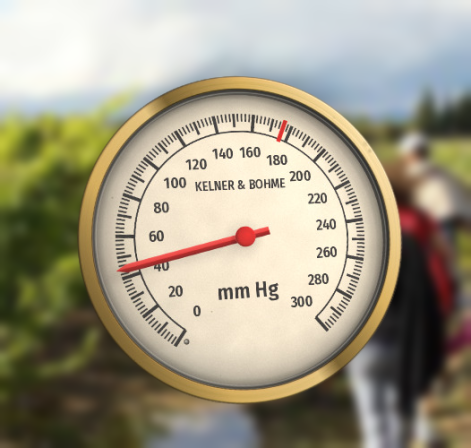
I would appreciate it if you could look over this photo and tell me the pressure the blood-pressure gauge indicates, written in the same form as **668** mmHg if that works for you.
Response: **44** mmHg
